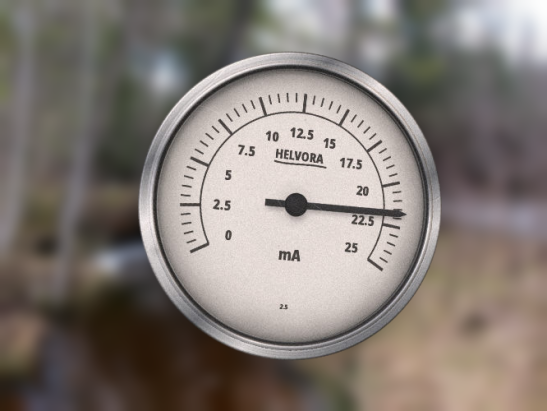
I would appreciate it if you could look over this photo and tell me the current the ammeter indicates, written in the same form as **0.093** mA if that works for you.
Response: **21.75** mA
